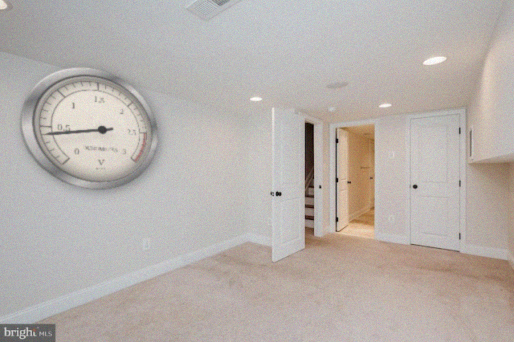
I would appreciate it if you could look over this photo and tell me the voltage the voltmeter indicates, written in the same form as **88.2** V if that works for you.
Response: **0.4** V
